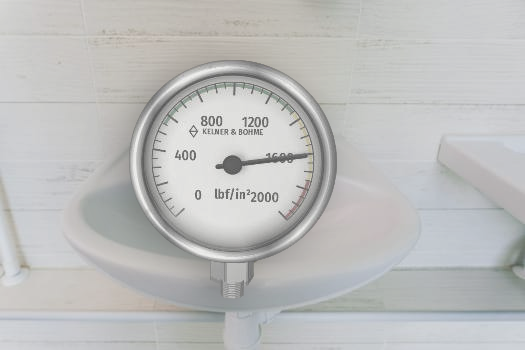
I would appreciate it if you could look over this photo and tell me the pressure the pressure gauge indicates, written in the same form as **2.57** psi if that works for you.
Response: **1600** psi
